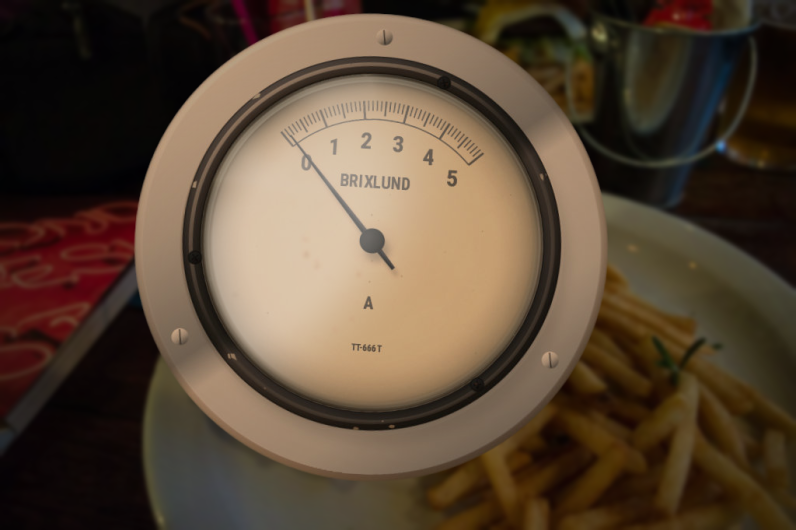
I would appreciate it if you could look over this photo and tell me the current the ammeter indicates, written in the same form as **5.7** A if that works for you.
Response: **0.1** A
